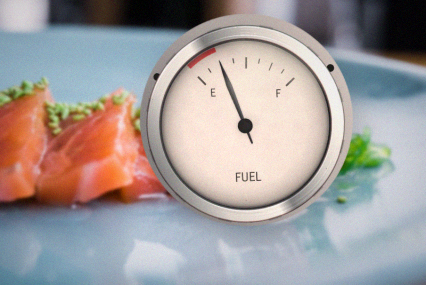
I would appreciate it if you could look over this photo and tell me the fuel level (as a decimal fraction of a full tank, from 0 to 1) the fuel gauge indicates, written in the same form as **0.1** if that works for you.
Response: **0.25**
